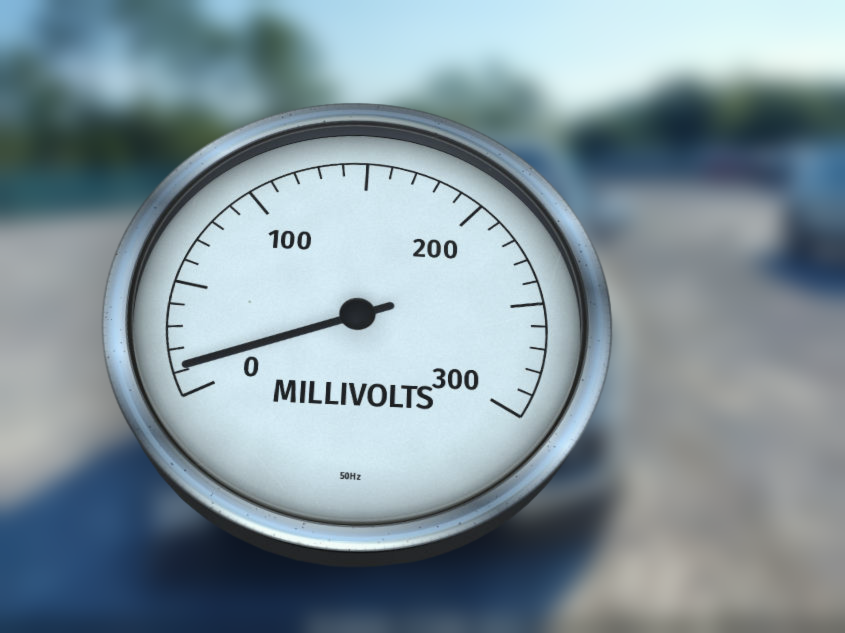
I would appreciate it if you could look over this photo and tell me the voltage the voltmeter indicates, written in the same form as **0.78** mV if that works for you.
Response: **10** mV
